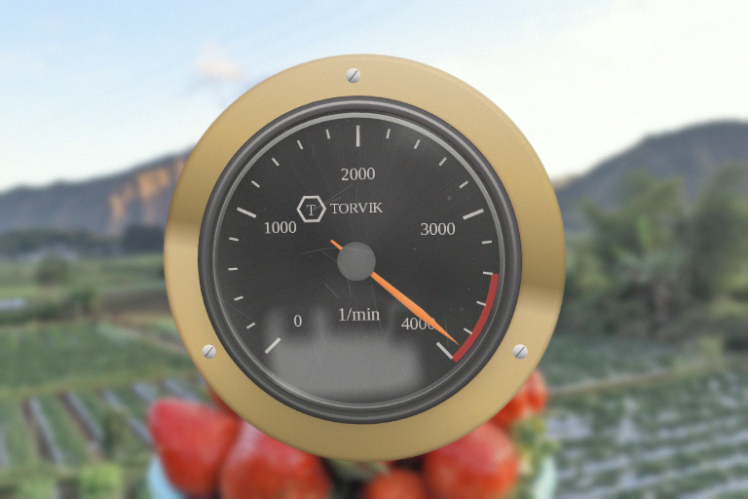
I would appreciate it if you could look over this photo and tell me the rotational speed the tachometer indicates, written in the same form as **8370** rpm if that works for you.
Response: **3900** rpm
